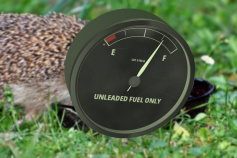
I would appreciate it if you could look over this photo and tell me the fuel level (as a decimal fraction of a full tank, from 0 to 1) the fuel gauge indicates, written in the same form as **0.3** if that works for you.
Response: **0.75**
